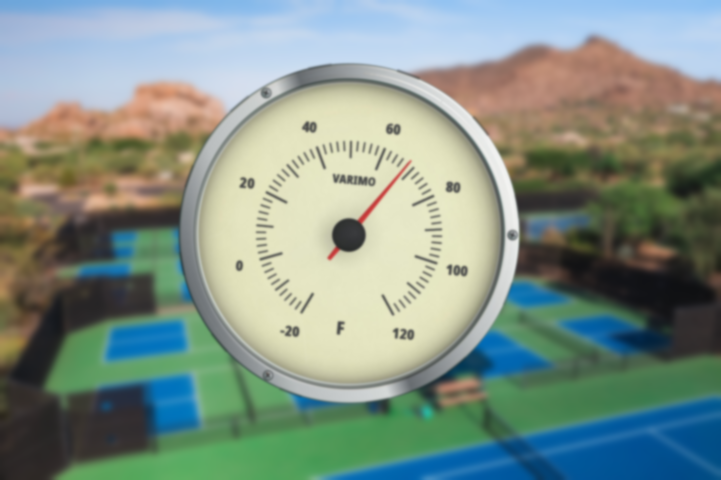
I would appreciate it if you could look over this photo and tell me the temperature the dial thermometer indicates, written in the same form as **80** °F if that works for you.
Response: **68** °F
